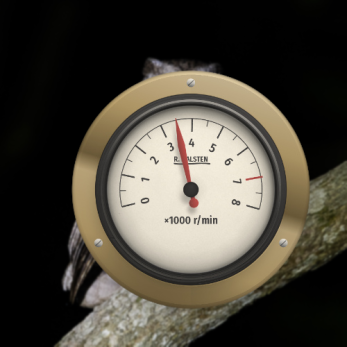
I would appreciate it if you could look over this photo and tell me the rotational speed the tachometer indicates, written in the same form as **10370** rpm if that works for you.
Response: **3500** rpm
